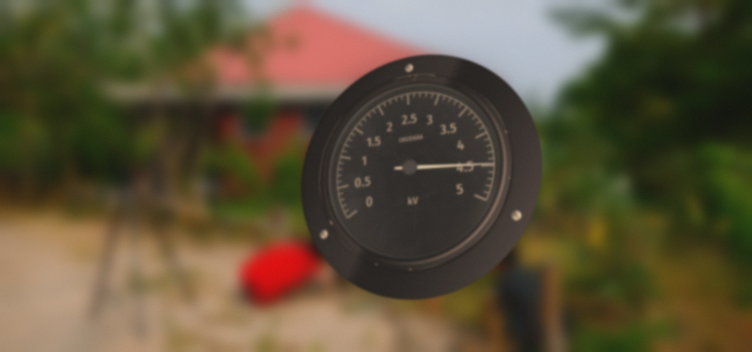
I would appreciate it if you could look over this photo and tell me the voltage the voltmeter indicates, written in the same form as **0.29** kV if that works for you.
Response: **4.5** kV
